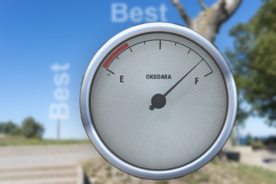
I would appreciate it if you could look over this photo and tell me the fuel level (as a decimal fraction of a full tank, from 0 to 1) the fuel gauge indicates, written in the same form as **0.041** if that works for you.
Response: **0.875**
